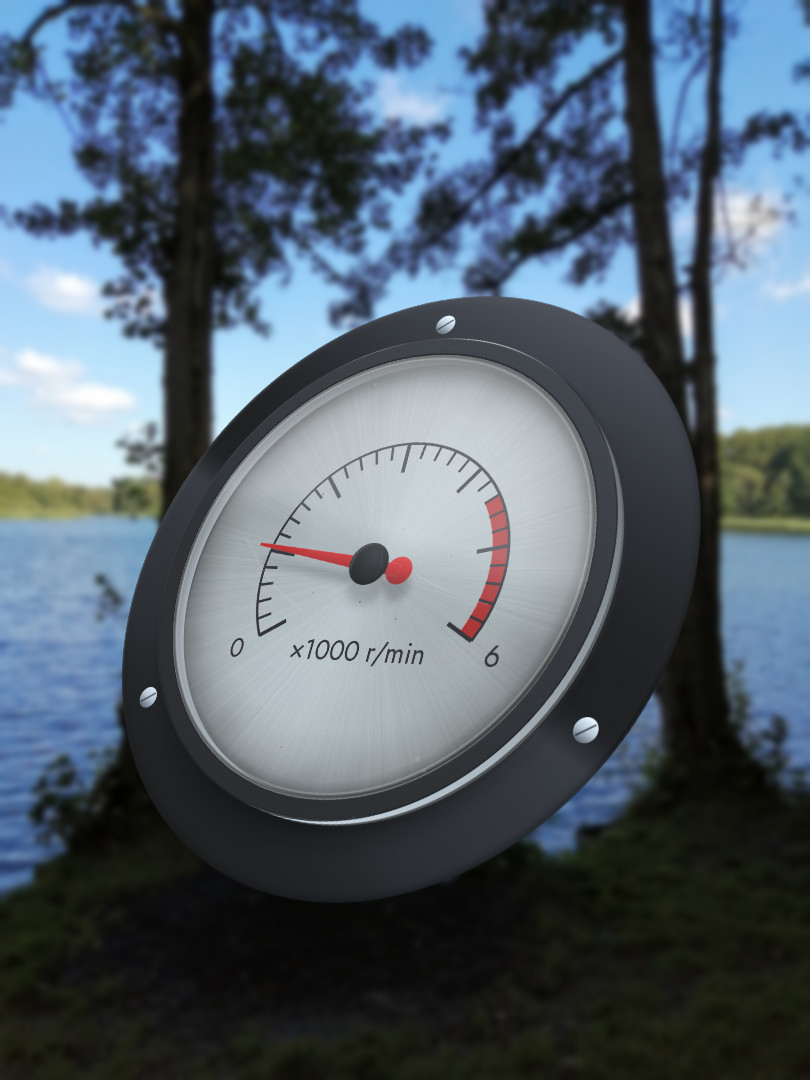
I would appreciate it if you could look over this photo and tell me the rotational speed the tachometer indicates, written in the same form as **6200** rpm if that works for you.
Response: **1000** rpm
